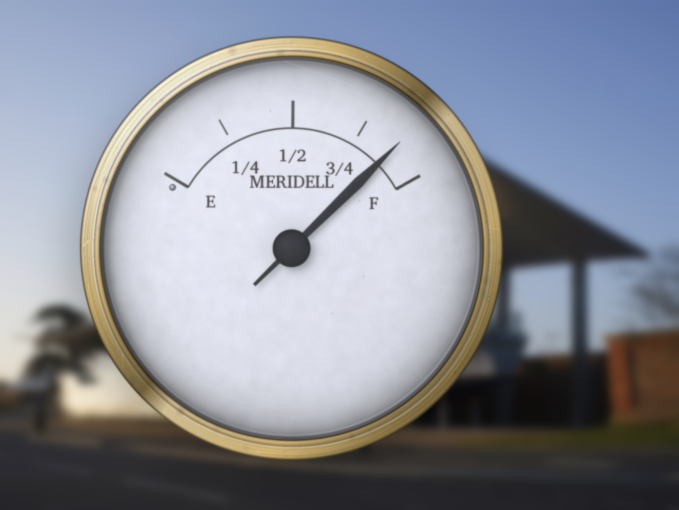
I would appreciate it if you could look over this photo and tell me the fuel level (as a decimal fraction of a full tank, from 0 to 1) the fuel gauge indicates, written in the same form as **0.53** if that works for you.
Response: **0.875**
